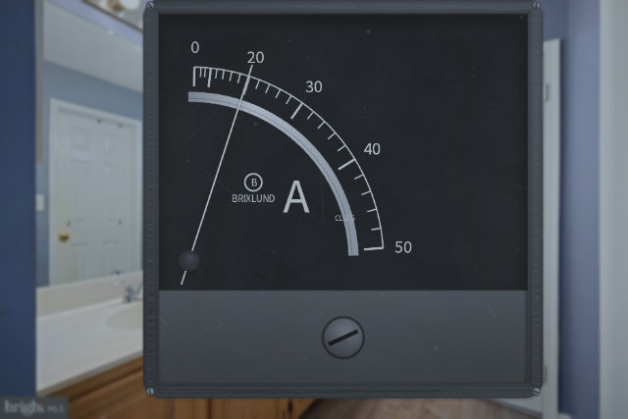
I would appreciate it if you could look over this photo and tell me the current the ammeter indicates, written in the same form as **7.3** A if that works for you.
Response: **20** A
